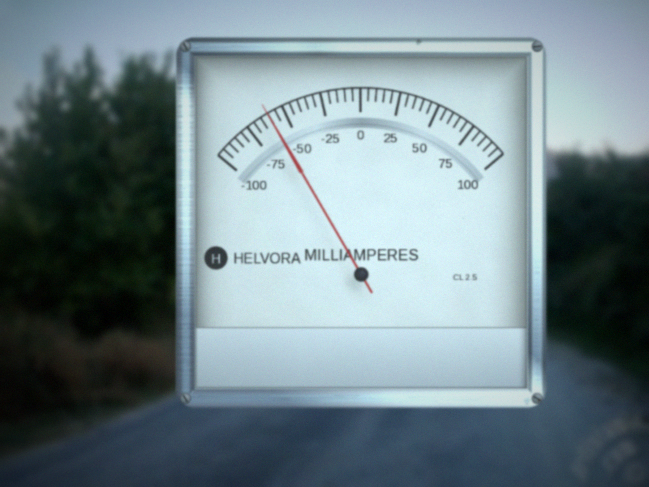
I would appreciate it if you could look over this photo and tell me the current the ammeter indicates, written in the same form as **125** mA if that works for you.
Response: **-60** mA
